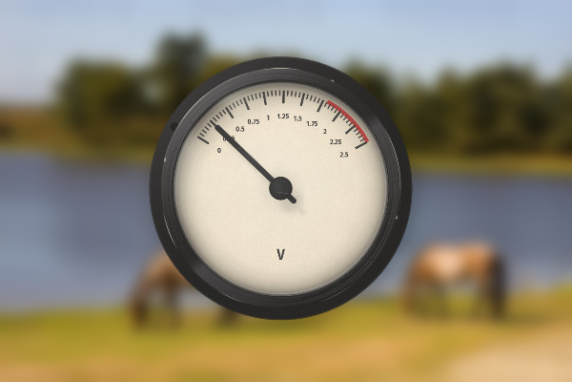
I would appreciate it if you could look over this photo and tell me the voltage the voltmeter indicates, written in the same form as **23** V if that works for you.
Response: **0.25** V
